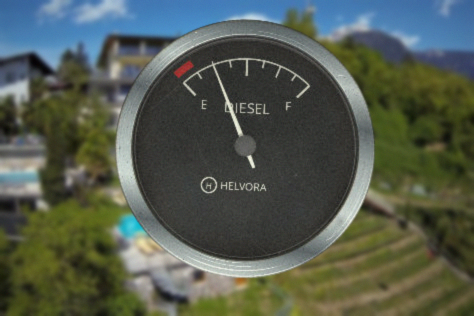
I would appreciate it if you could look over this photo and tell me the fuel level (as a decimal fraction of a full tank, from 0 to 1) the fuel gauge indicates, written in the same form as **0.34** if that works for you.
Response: **0.25**
